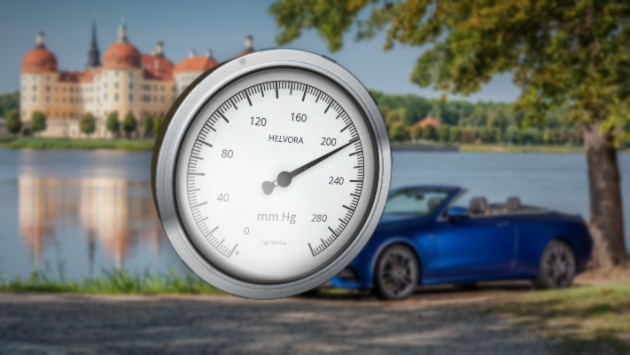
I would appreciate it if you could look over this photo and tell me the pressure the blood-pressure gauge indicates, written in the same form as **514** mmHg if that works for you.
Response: **210** mmHg
